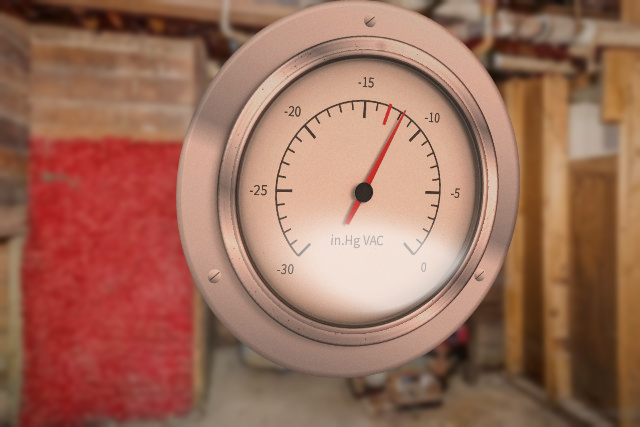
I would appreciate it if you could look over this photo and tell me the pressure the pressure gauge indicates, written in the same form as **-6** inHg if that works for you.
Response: **-12** inHg
